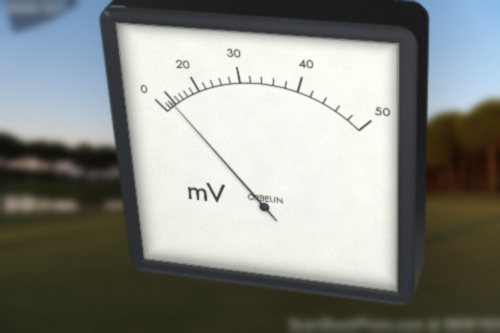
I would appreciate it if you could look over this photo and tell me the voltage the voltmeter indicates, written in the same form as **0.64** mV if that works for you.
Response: **10** mV
